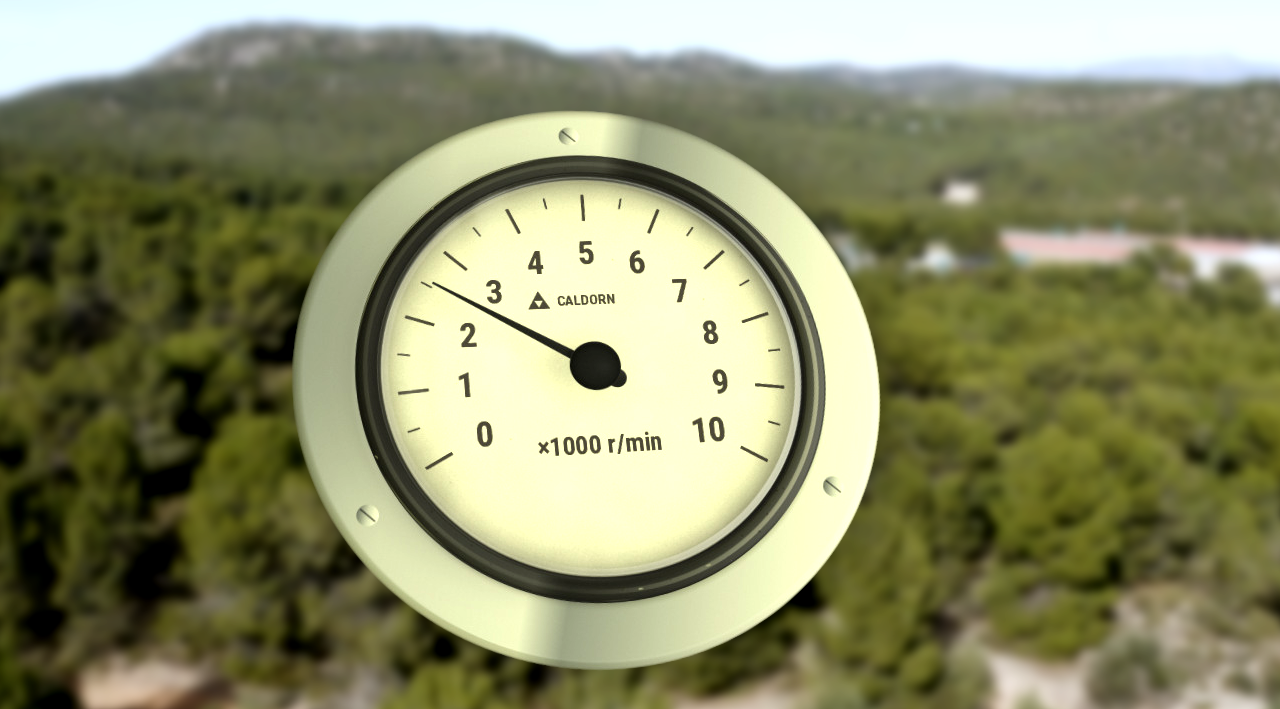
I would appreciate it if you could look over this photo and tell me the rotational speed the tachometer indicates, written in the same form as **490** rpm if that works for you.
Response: **2500** rpm
